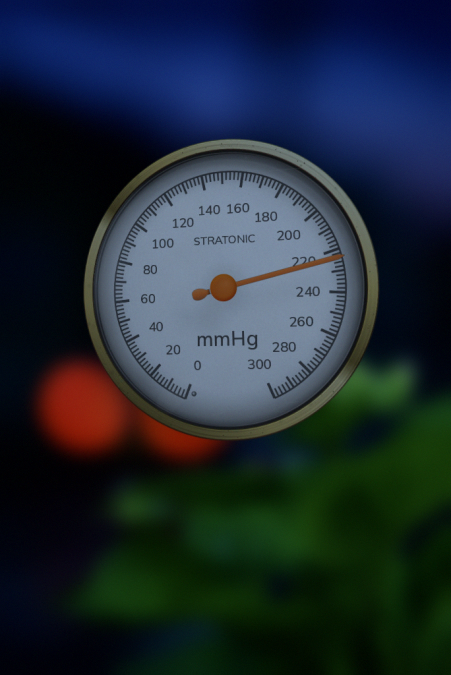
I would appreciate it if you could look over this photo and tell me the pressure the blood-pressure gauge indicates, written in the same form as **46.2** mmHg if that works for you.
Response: **224** mmHg
